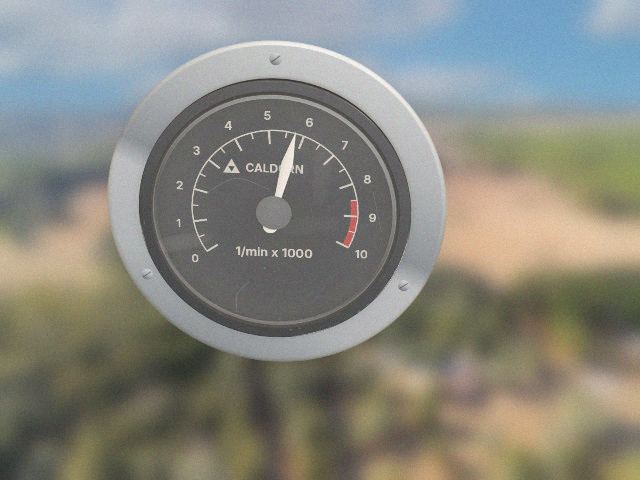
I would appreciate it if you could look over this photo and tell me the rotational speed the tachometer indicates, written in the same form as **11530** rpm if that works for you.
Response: **5750** rpm
